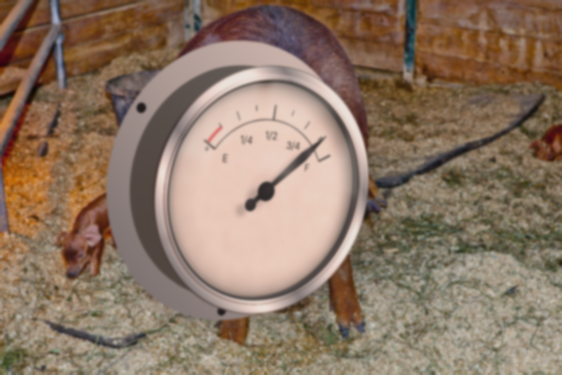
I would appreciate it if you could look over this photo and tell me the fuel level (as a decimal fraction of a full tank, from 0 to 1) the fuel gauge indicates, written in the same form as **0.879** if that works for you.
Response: **0.875**
